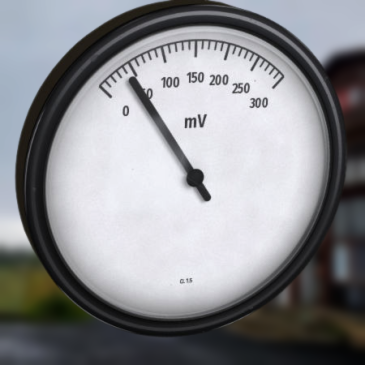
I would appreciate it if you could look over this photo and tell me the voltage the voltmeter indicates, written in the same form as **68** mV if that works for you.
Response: **40** mV
